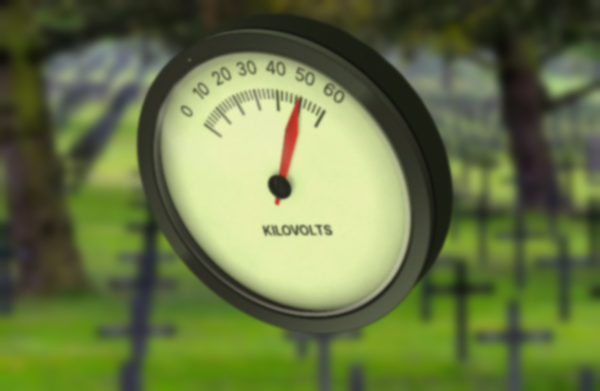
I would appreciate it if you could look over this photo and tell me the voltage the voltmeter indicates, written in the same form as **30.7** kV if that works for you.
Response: **50** kV
